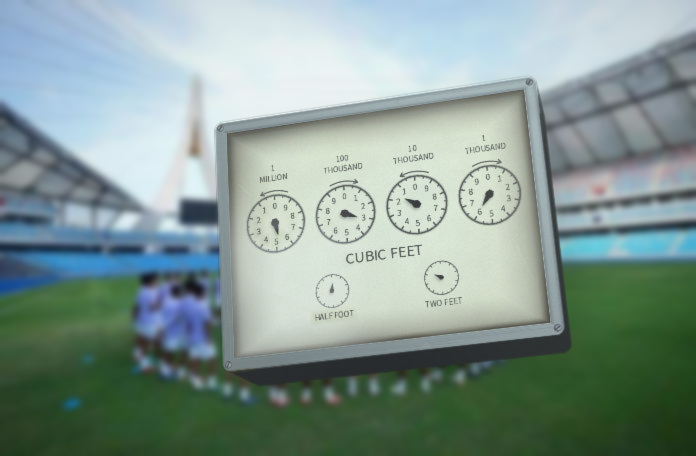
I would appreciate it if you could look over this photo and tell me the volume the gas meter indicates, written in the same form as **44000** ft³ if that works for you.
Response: **531600** ft³
